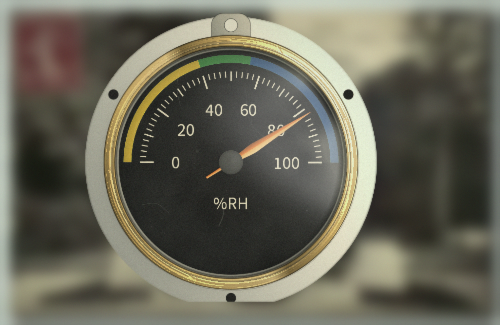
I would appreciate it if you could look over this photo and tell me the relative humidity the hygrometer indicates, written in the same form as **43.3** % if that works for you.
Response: **82** %
